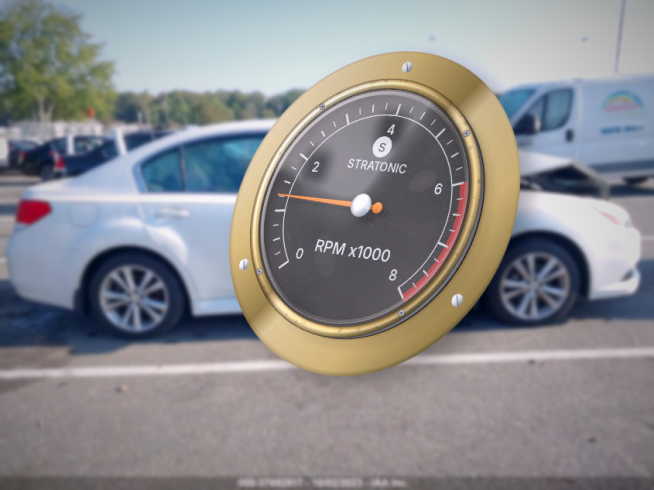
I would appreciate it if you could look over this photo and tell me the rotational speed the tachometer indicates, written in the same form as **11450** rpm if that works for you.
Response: **1250** rpm
